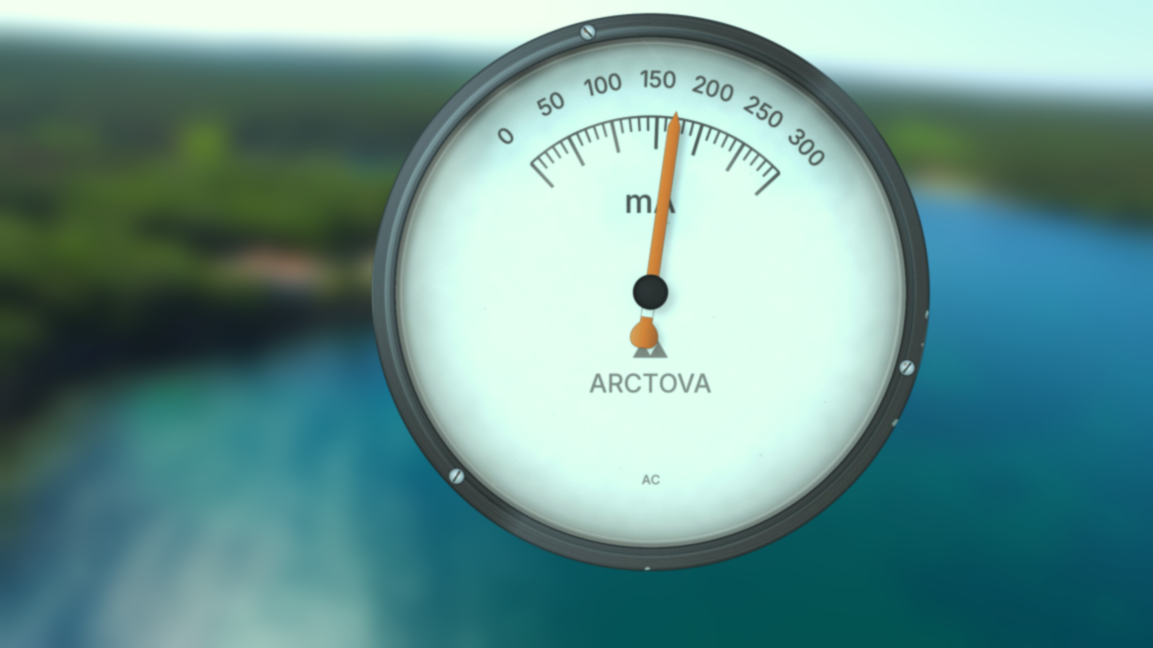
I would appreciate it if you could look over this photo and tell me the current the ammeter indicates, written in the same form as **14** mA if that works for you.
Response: **170** mA
